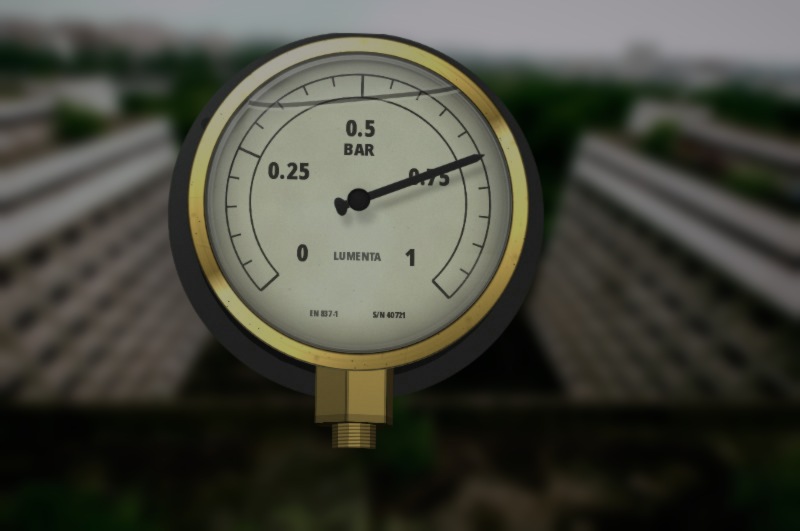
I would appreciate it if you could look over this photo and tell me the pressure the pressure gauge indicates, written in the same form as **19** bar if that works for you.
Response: **0.75** bar
